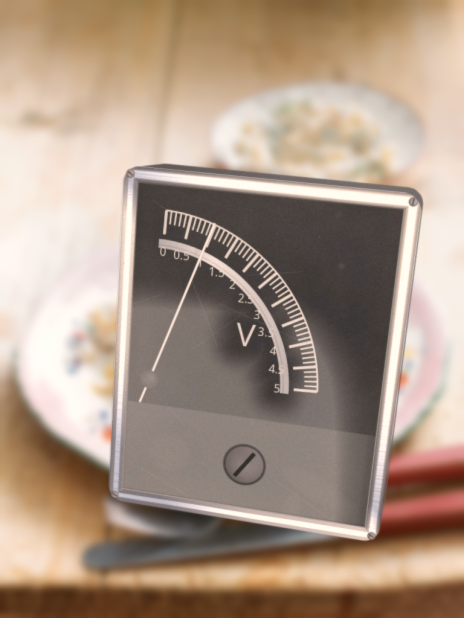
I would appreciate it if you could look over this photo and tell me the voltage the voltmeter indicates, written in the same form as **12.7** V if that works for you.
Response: **1** V
